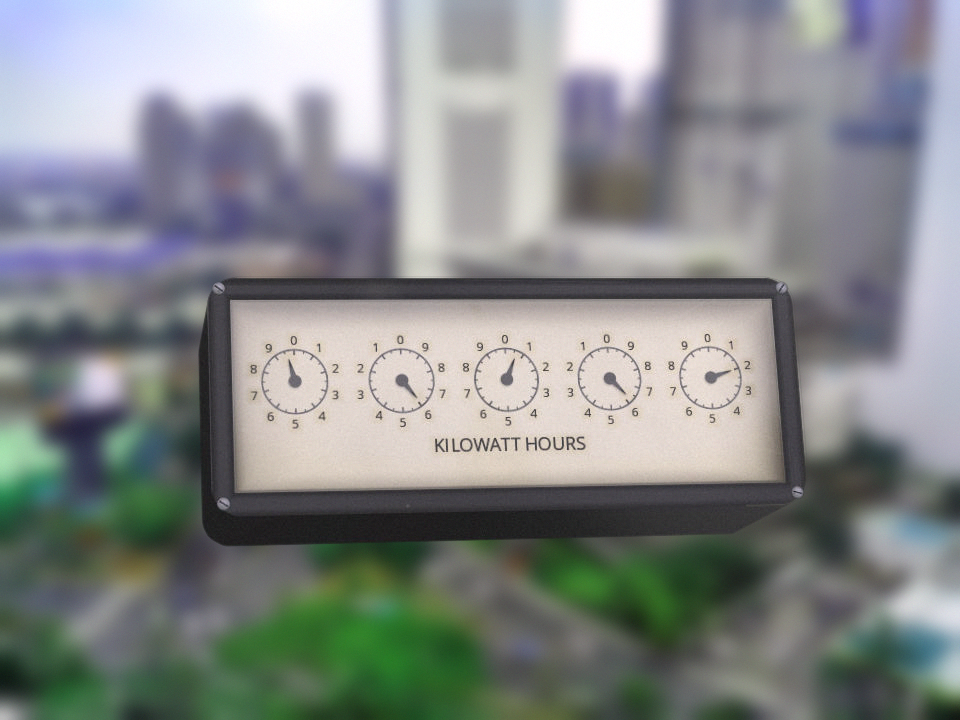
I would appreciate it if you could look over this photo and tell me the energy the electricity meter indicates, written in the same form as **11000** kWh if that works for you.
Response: **96062** kWh
